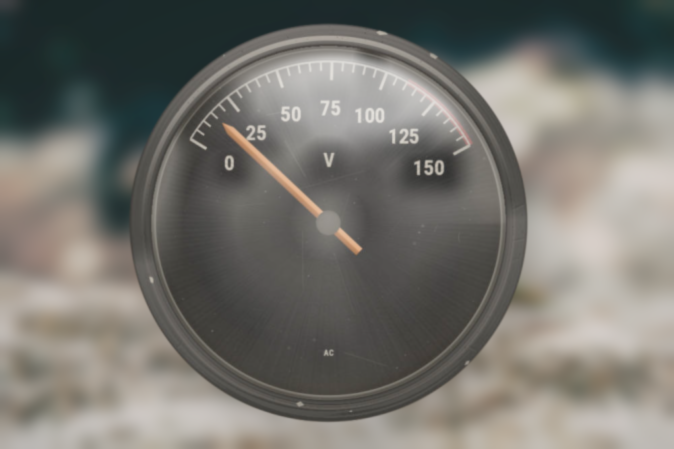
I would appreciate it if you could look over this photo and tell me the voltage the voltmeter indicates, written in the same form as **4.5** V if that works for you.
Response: **15** V
